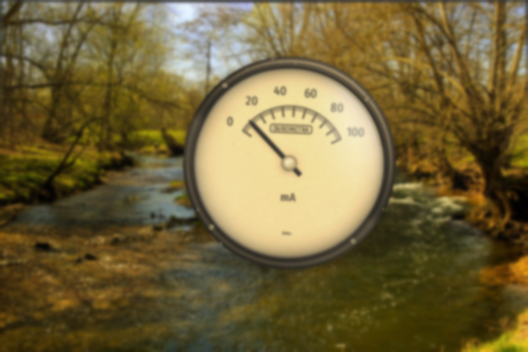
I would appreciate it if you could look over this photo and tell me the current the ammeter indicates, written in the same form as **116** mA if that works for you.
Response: **10** mA
